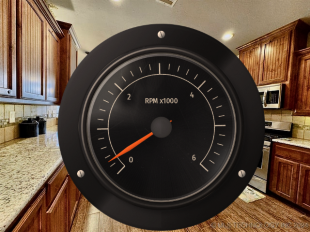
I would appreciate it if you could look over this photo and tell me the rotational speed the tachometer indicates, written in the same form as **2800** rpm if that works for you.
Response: **300** rpm
